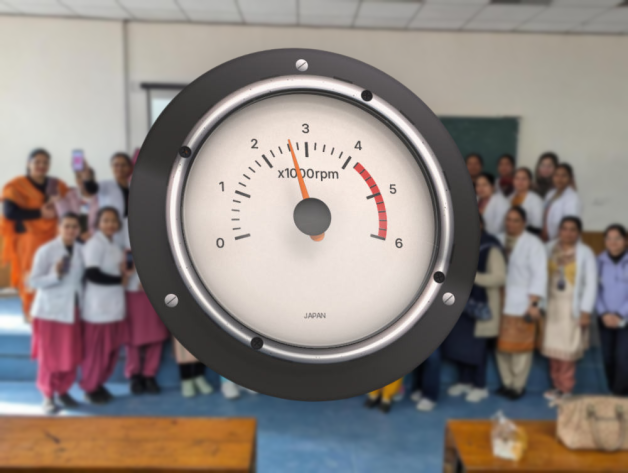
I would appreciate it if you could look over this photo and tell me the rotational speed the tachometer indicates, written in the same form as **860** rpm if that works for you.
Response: **2600** rpm
